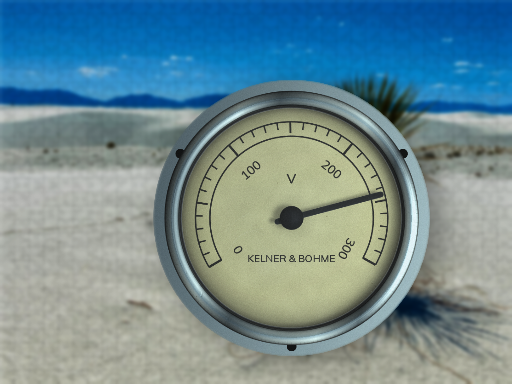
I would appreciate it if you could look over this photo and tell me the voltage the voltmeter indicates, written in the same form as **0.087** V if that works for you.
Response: **245** V
